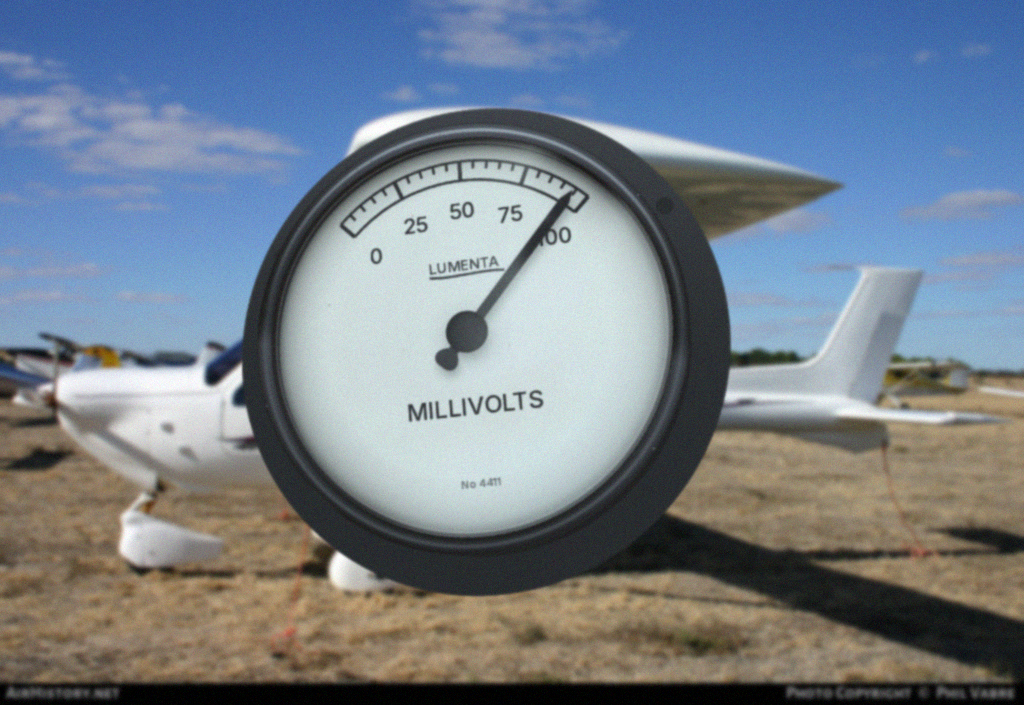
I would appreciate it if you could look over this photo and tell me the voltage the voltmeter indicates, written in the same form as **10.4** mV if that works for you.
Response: **95** mV
